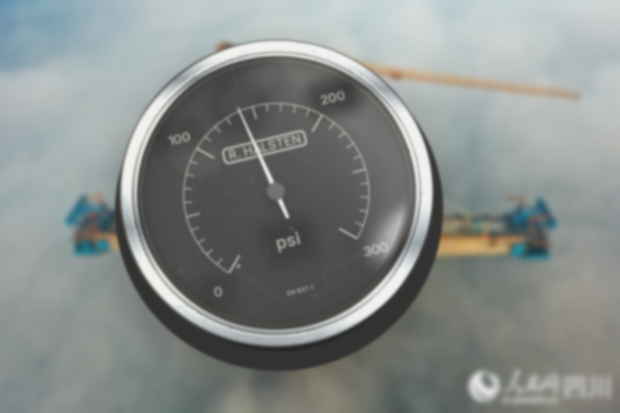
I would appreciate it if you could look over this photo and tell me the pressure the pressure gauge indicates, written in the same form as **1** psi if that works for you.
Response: **140** psi
